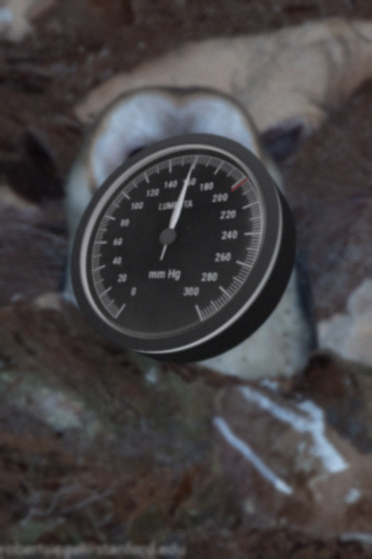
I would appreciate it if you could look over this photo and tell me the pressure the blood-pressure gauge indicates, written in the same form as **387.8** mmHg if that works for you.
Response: **160** mmHg
